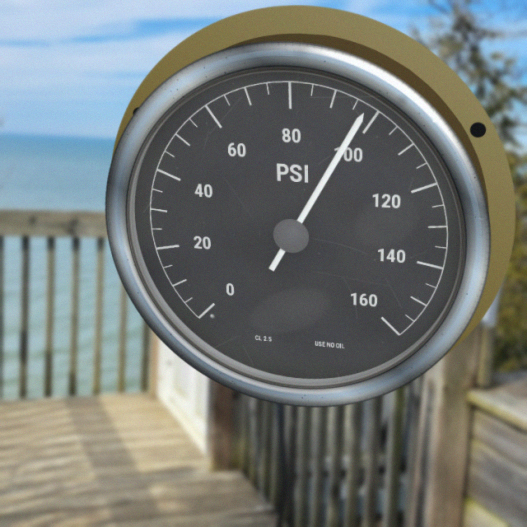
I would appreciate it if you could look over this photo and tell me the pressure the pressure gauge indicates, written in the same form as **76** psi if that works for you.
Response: **97.5** psi
